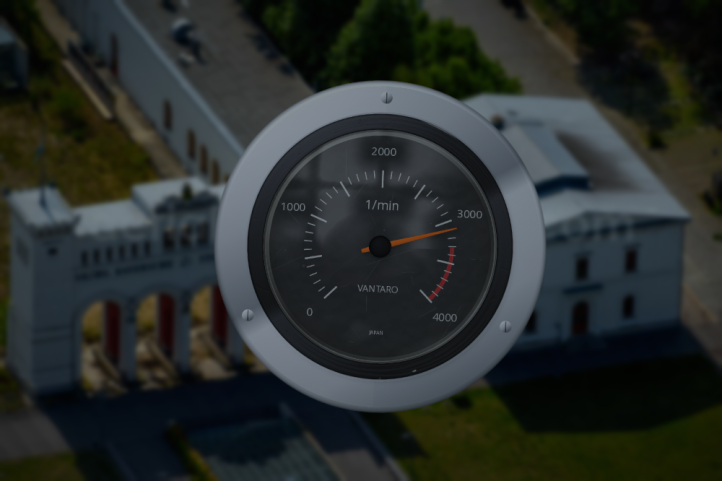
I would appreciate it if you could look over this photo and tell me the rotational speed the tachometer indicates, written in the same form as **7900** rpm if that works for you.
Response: **3100** rpm
